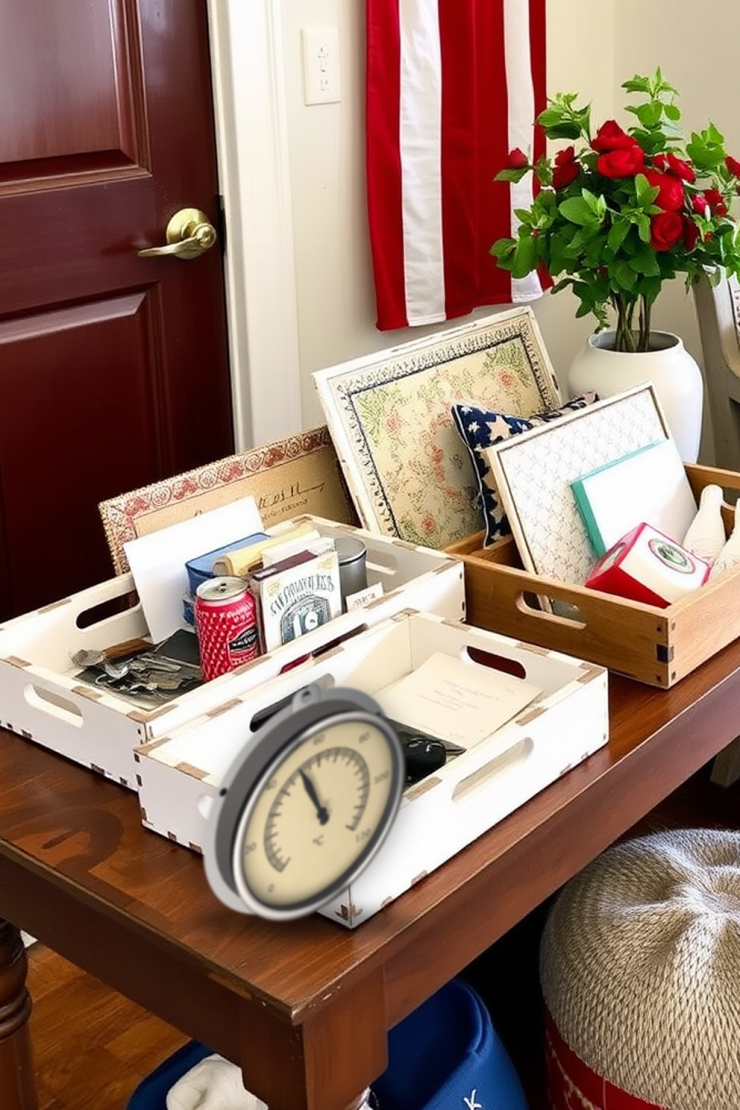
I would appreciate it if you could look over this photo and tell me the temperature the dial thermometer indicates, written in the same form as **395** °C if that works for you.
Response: **50** °C
